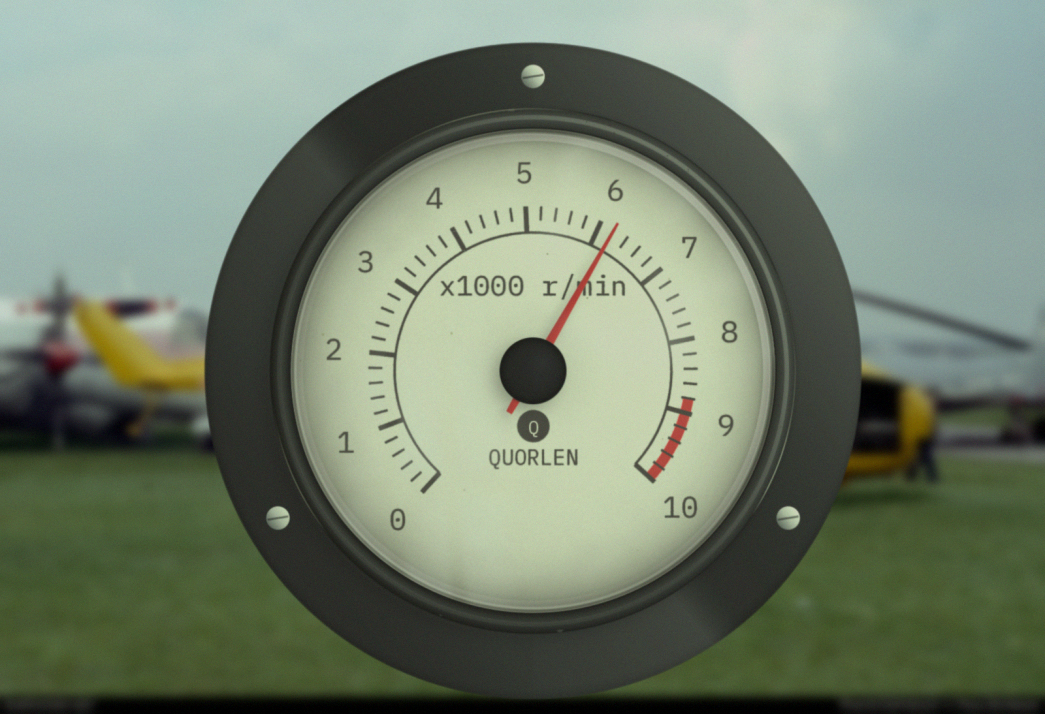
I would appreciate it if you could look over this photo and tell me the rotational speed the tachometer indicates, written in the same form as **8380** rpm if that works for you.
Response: **6200** rpm
